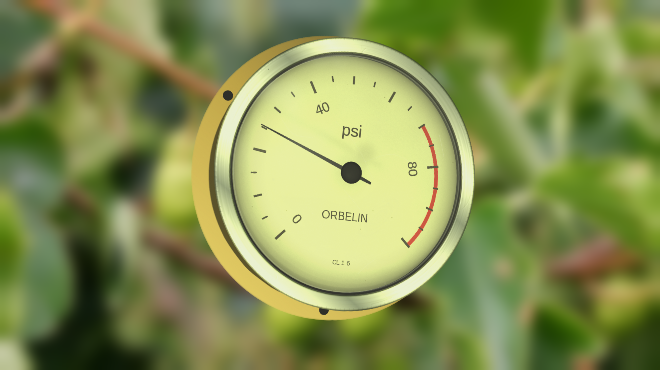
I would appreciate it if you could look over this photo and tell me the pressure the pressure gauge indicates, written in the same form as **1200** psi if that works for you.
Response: **25** psi
